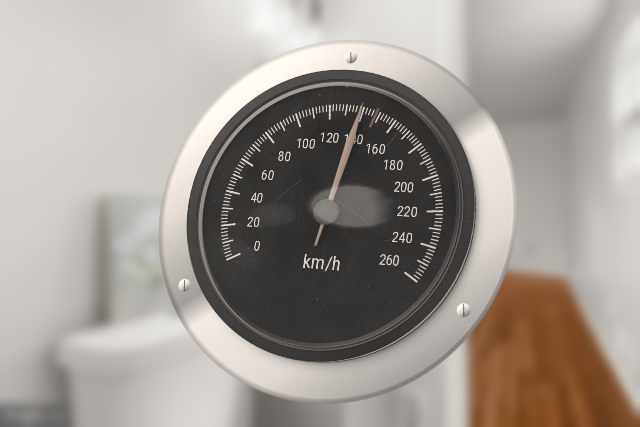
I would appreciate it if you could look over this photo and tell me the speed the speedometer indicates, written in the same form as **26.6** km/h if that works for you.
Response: **140** km/h
